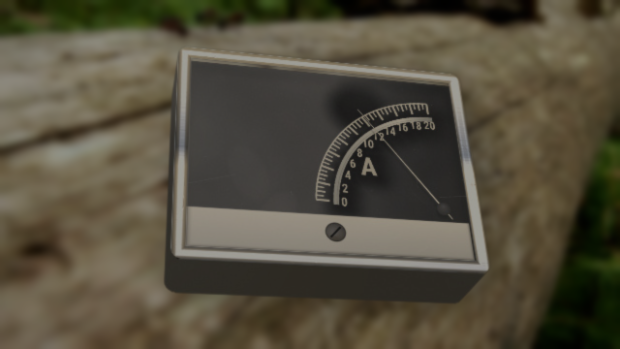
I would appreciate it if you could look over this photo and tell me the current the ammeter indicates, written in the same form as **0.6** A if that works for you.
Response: **12** A
